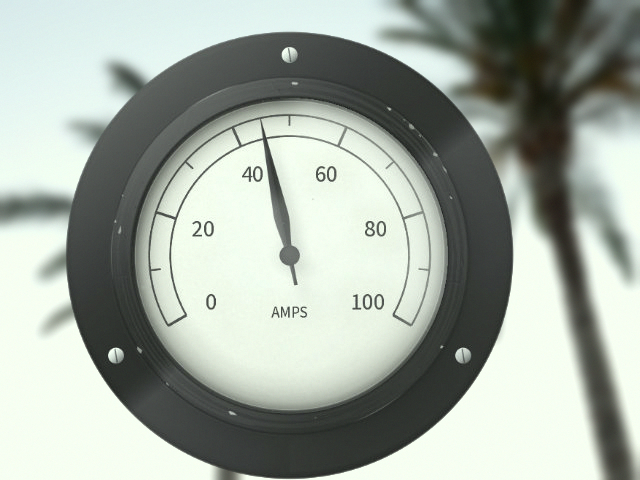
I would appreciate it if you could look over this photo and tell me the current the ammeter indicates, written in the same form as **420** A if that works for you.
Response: **45** A
